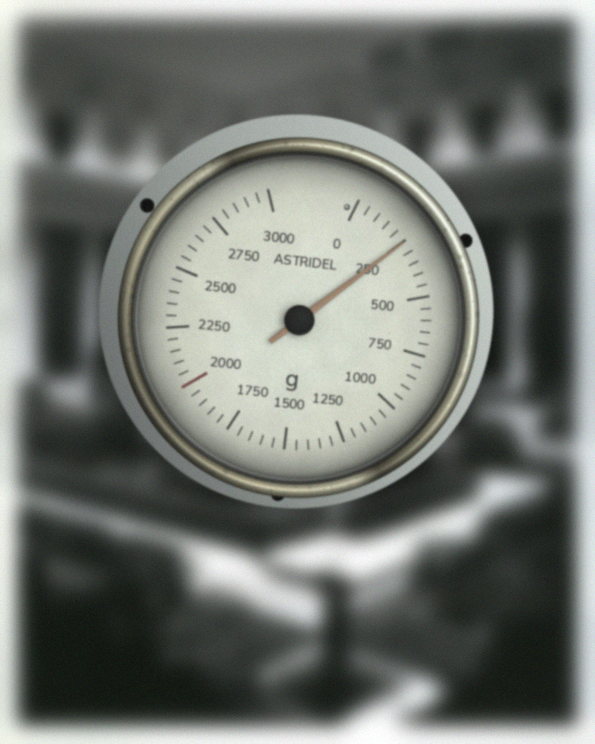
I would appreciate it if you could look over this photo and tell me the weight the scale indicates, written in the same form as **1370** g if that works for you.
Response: **250** g
